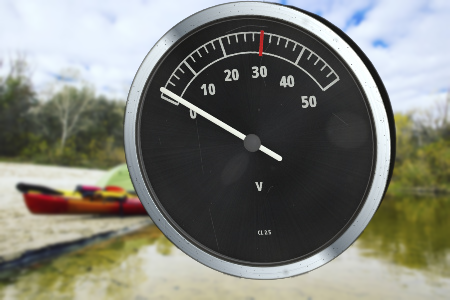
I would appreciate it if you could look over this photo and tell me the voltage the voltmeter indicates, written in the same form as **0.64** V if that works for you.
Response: **2** V
